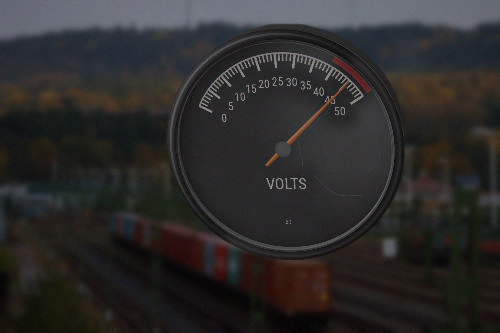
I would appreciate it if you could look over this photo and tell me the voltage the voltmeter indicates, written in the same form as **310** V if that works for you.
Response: **45** V
